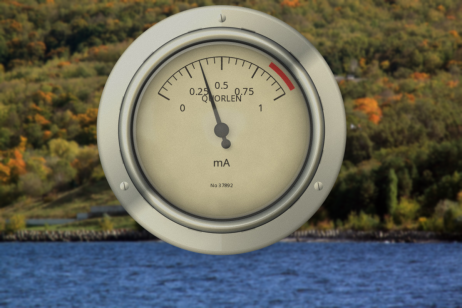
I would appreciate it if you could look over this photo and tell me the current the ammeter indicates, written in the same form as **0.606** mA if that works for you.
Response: **0.35** mA
